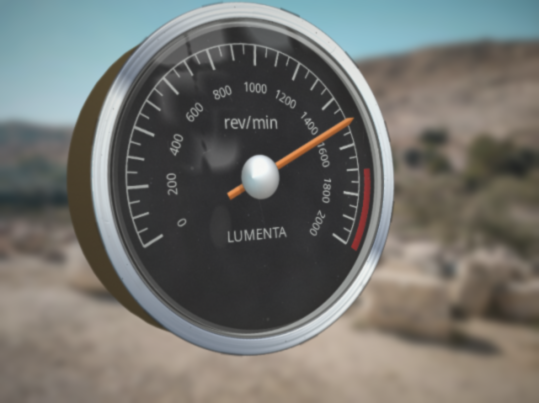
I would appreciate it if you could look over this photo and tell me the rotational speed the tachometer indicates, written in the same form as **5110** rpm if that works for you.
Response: **1500** rpm
